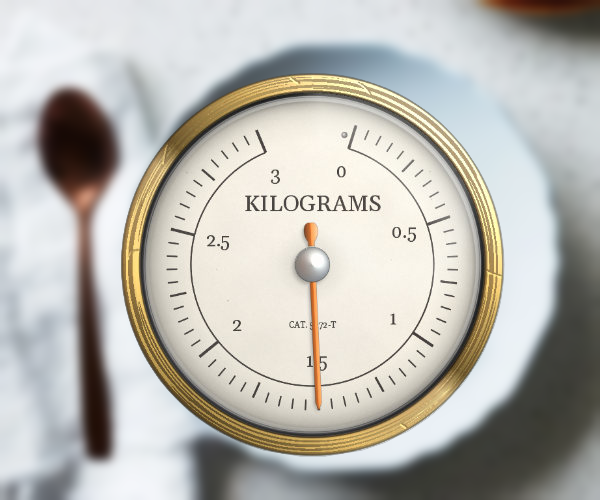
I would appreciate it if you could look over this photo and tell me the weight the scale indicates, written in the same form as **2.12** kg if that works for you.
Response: **1.5** kg
